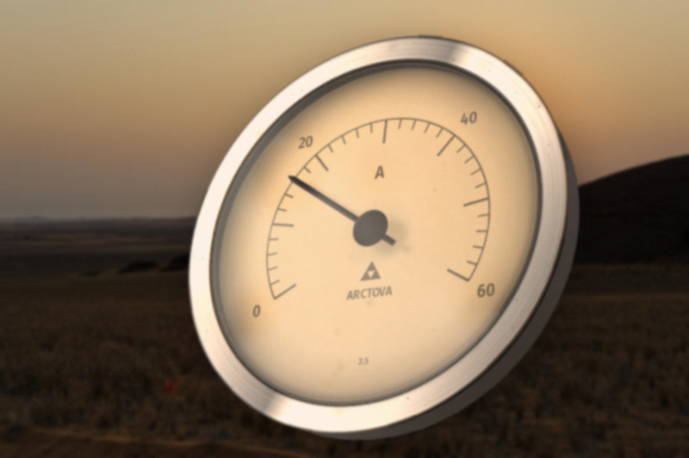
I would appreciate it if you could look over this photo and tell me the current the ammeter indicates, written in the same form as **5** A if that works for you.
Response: **16** A
